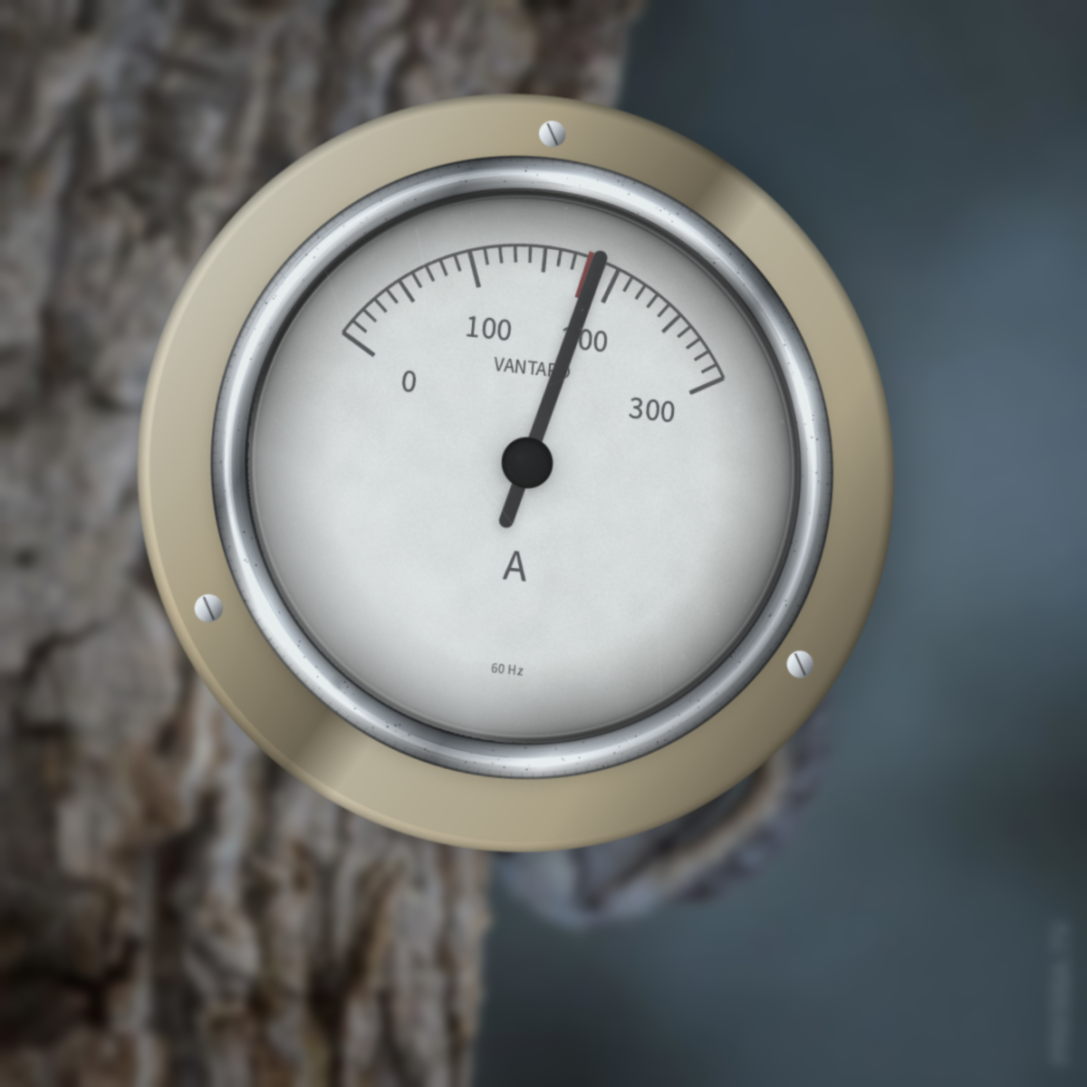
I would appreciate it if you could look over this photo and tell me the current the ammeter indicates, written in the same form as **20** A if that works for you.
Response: **185** A
